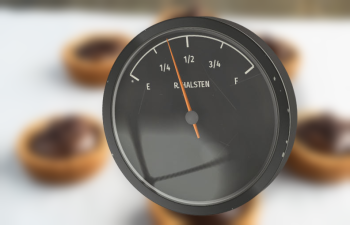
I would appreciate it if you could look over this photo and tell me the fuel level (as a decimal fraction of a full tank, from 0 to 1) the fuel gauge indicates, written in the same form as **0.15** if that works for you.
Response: **0.375**
